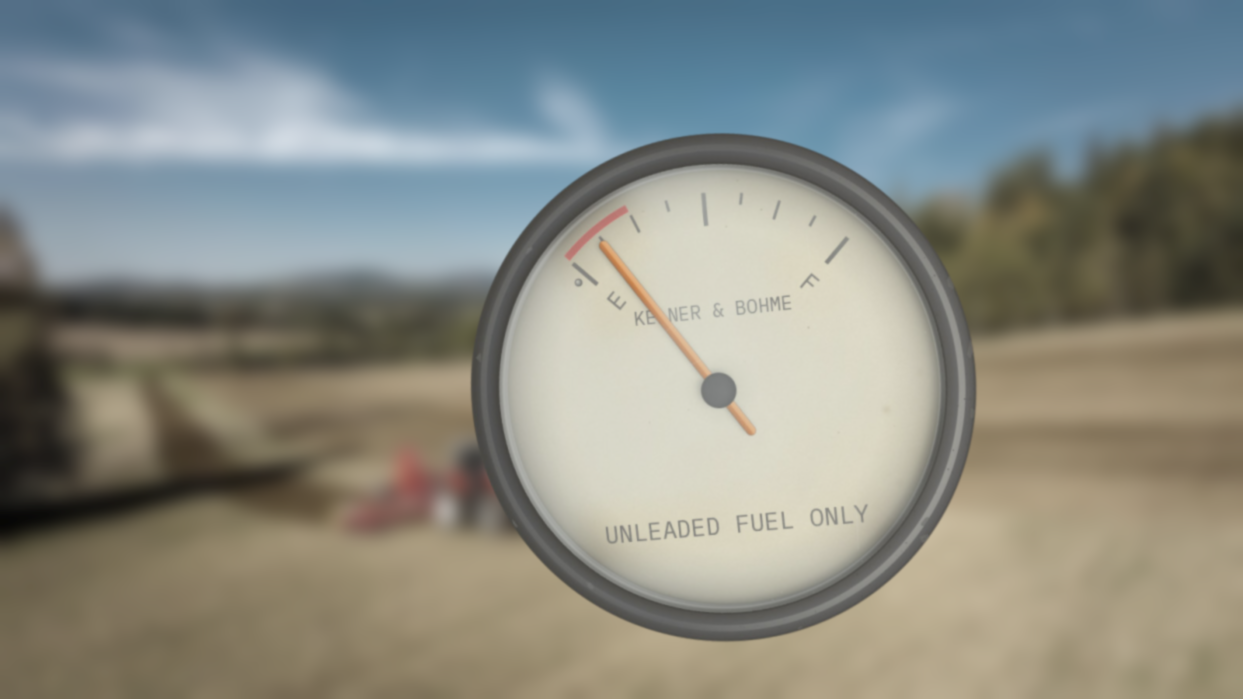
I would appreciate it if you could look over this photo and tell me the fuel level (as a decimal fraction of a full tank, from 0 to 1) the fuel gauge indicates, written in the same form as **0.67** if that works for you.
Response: **0.125**
